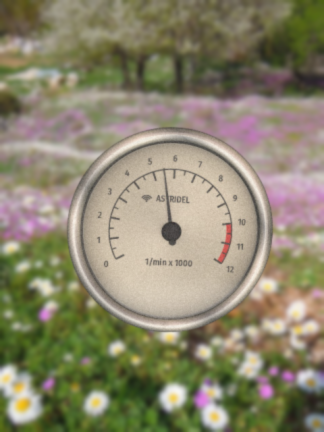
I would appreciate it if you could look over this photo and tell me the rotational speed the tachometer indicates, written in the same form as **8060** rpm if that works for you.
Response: **5500** rpm
